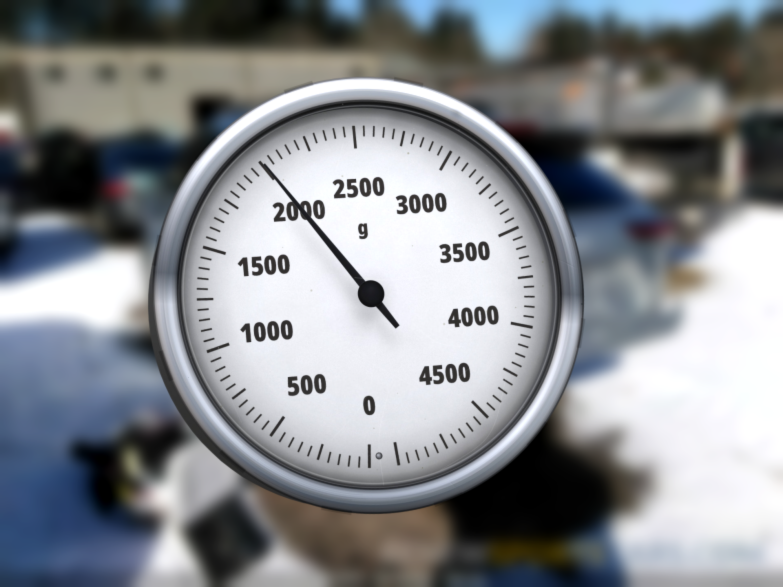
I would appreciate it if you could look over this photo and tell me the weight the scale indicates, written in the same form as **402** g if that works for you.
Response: **2000** g
